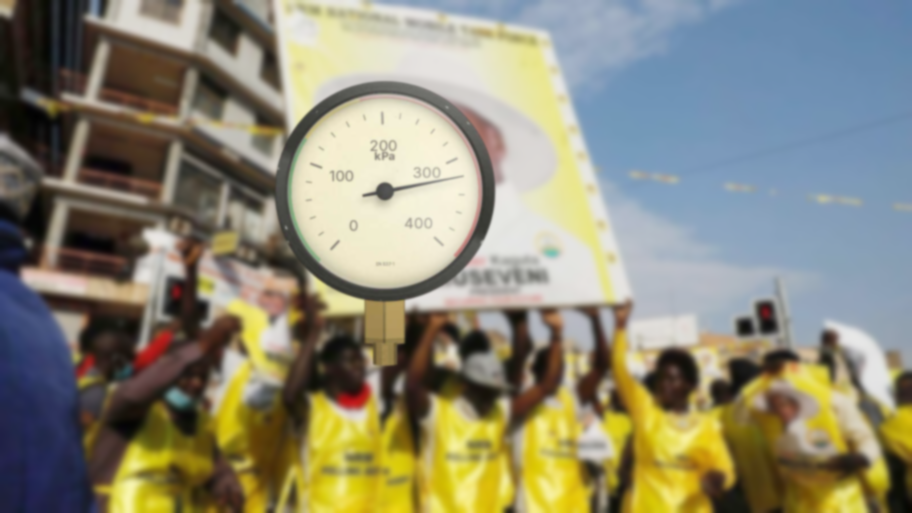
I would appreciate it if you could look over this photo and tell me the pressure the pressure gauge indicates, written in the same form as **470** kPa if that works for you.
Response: **320** kPa
